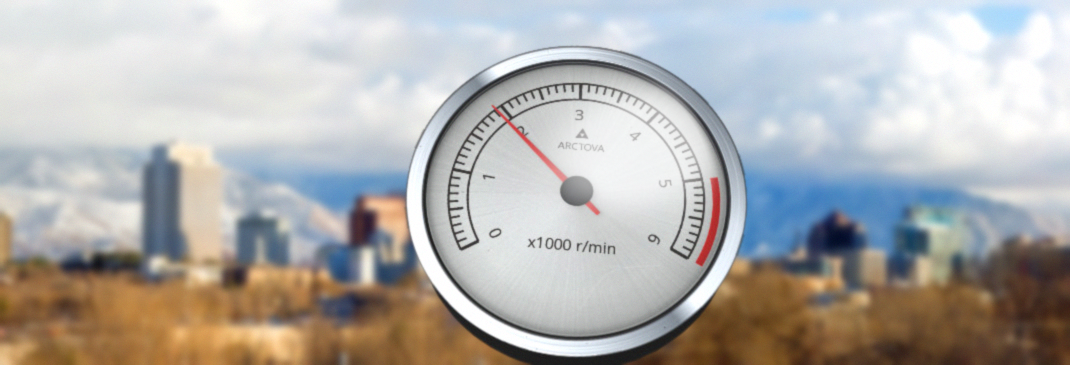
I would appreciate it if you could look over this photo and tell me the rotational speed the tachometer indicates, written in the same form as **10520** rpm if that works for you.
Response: **1900** rpm
